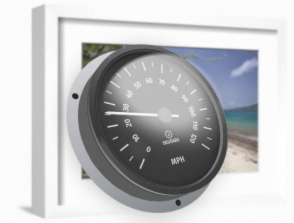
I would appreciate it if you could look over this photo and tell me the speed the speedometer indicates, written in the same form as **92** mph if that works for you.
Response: **25** mph
